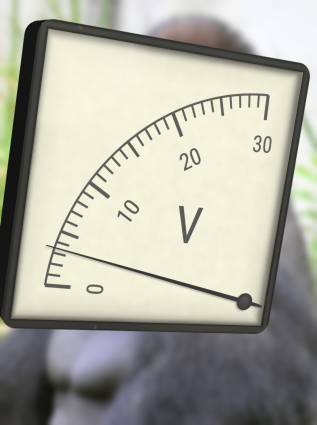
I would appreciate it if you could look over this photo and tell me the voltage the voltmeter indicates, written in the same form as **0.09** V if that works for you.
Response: **3.5** V
